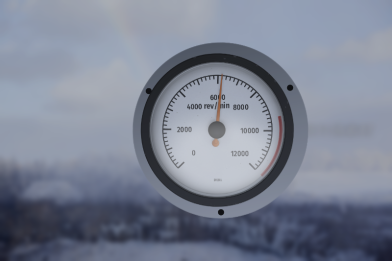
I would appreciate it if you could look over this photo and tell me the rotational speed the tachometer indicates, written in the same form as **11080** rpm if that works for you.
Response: **6200** rpm
